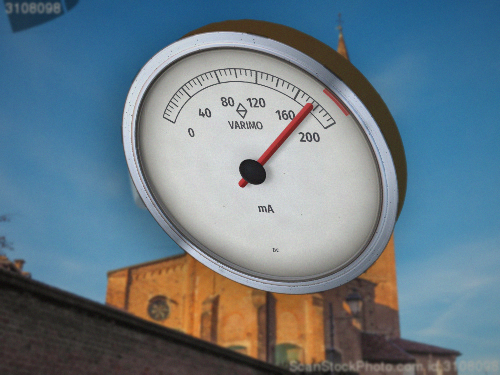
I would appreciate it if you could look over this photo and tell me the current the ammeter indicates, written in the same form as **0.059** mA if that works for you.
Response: **175** mA
